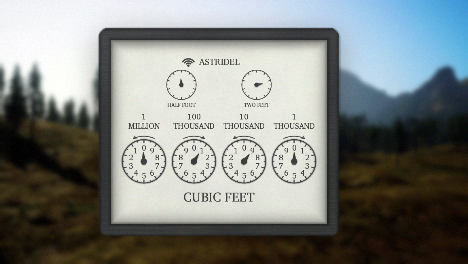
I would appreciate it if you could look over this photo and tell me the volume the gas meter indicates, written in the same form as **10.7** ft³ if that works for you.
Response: **9000** ft³
